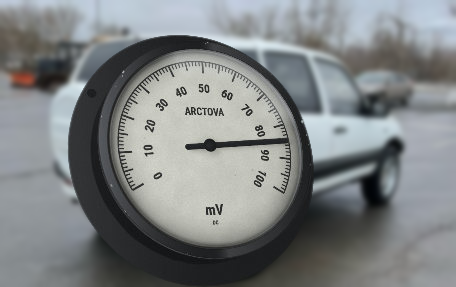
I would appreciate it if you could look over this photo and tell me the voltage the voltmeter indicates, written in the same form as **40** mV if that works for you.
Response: **85** mV
